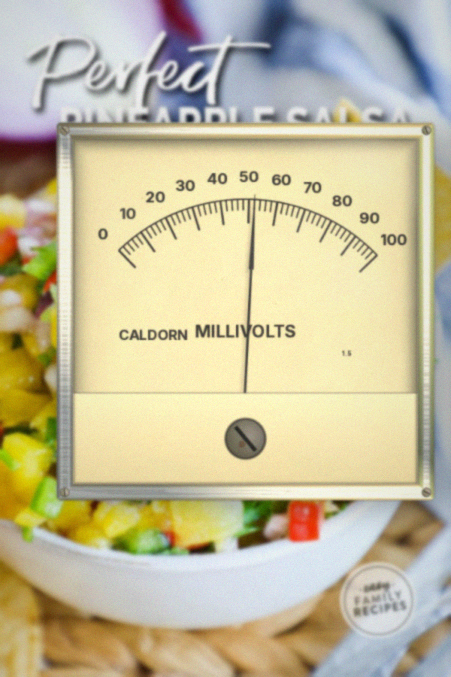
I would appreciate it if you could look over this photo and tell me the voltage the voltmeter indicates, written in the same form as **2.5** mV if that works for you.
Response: **52** mV
